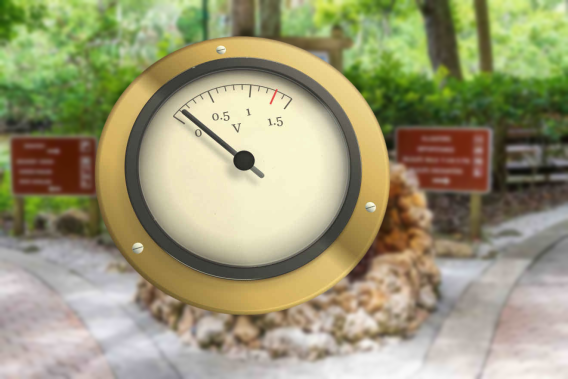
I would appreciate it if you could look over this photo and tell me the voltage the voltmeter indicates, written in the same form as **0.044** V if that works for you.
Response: **0.1** V
